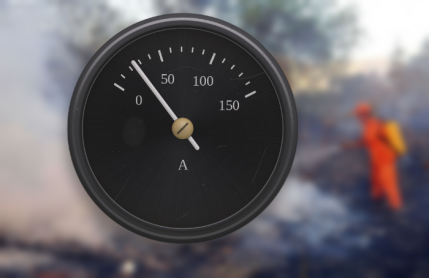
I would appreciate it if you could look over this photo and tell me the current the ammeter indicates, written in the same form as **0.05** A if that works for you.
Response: **25** A
